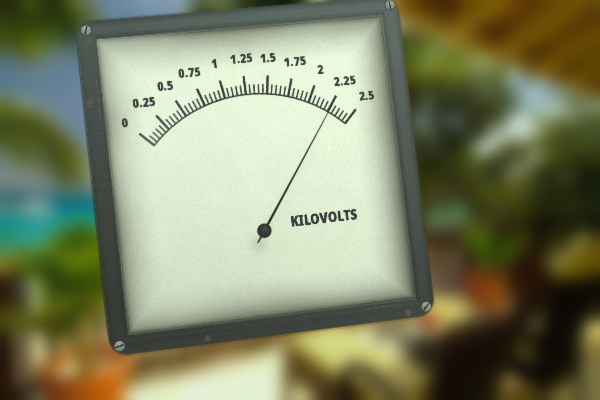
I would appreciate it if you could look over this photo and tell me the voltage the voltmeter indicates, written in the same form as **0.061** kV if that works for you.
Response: **2.25** kV
